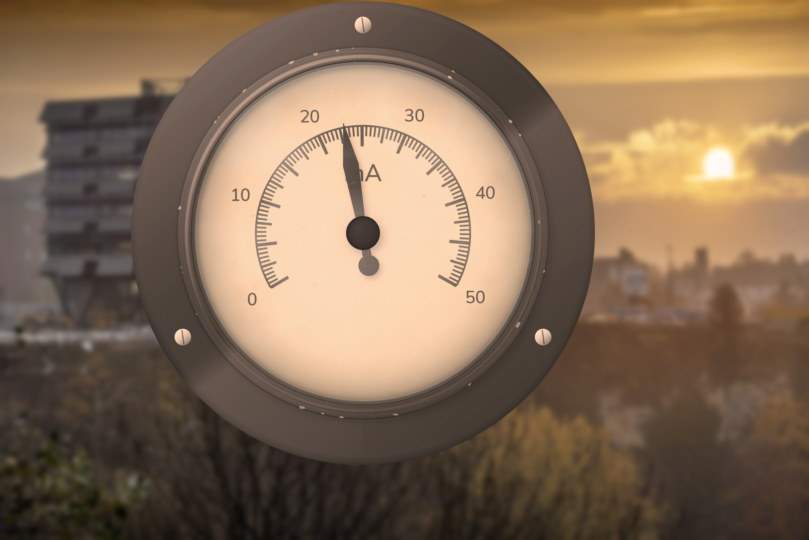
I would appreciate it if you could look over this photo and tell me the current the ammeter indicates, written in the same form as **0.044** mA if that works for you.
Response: **23** mA
